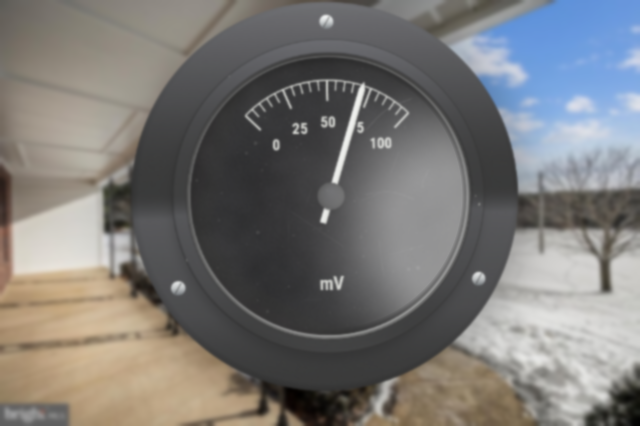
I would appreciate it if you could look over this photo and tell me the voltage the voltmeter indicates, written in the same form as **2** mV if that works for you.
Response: **70** mV
